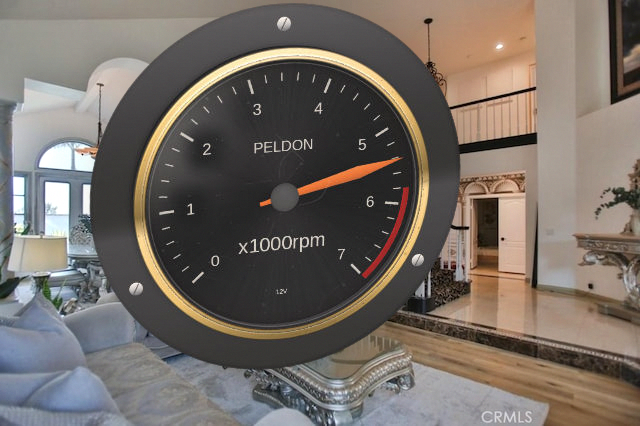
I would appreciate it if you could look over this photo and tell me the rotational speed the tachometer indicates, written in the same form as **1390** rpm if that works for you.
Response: **5400** rpm
